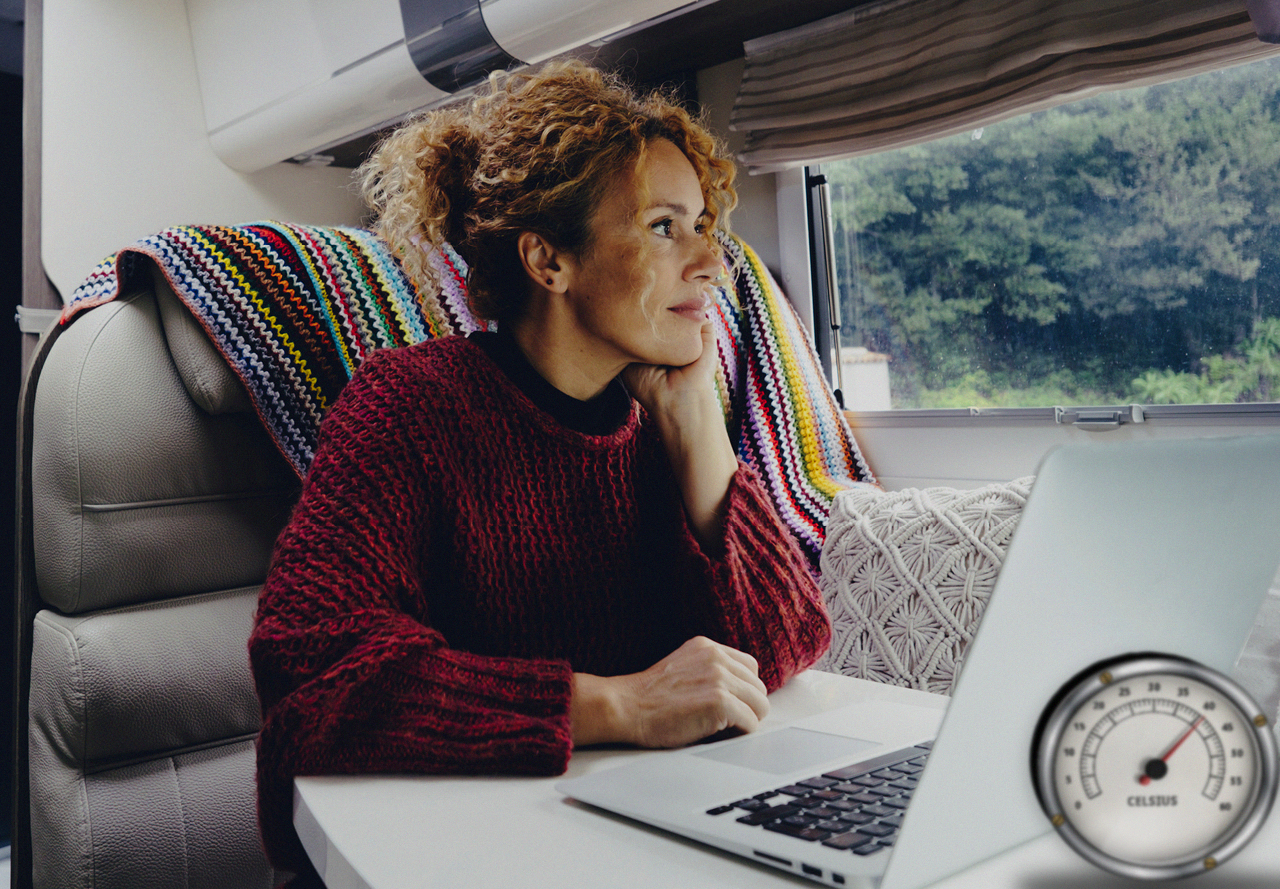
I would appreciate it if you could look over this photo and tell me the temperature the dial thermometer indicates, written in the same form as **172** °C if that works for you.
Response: **40** °C
